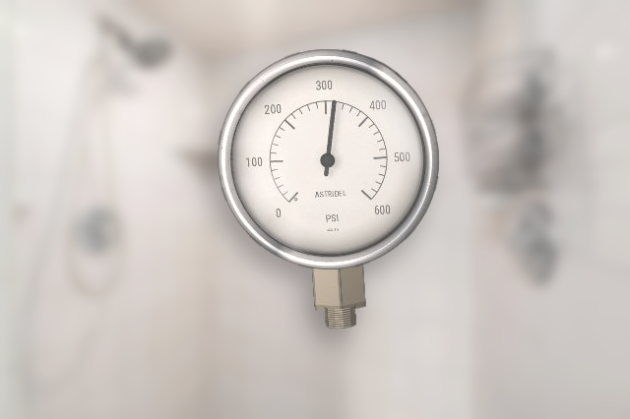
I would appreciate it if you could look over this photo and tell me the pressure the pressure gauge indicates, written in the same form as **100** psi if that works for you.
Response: **320** psi
